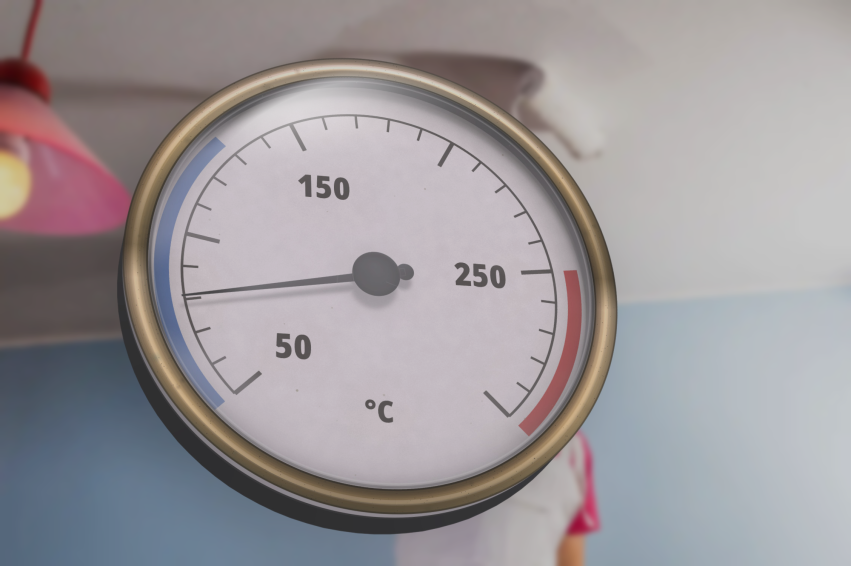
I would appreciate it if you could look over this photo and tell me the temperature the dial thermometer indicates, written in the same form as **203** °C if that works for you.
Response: **80** °C
